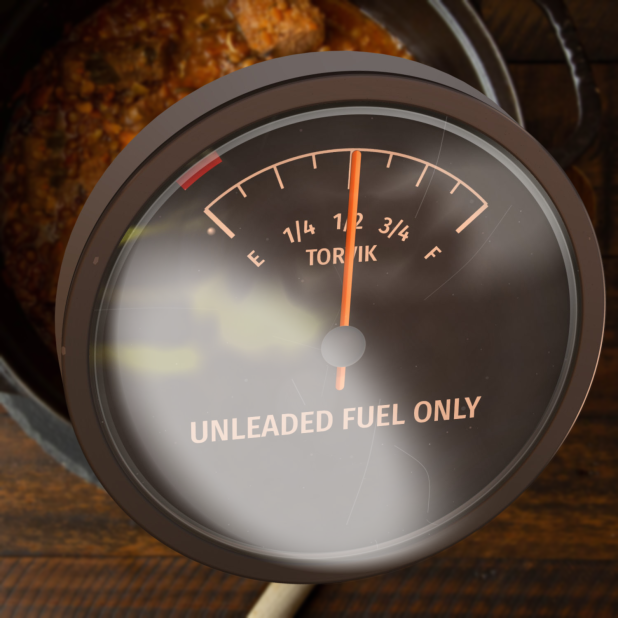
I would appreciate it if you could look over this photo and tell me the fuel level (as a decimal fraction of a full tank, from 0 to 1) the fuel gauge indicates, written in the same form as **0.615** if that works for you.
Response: **0.5**
